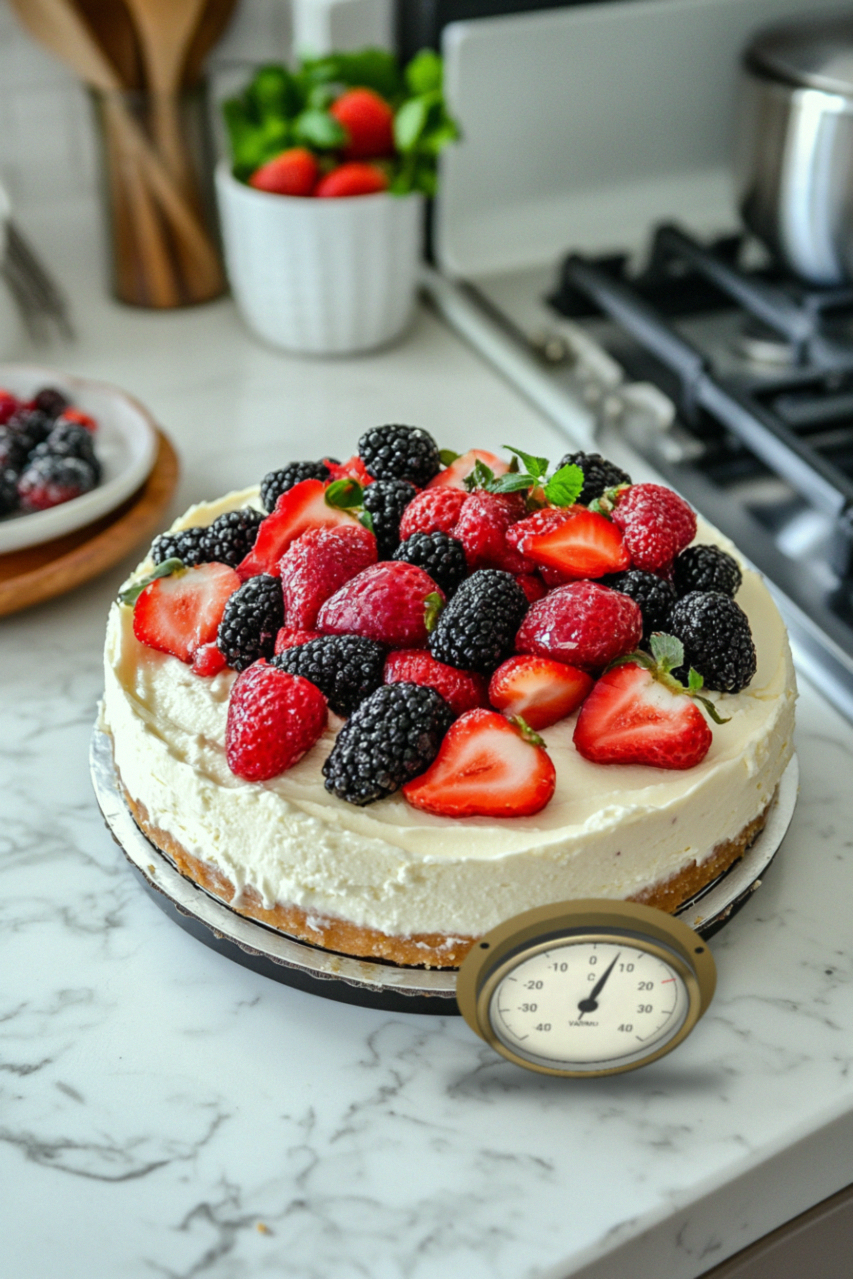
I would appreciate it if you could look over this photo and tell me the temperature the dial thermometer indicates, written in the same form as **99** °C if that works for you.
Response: **5** °C
